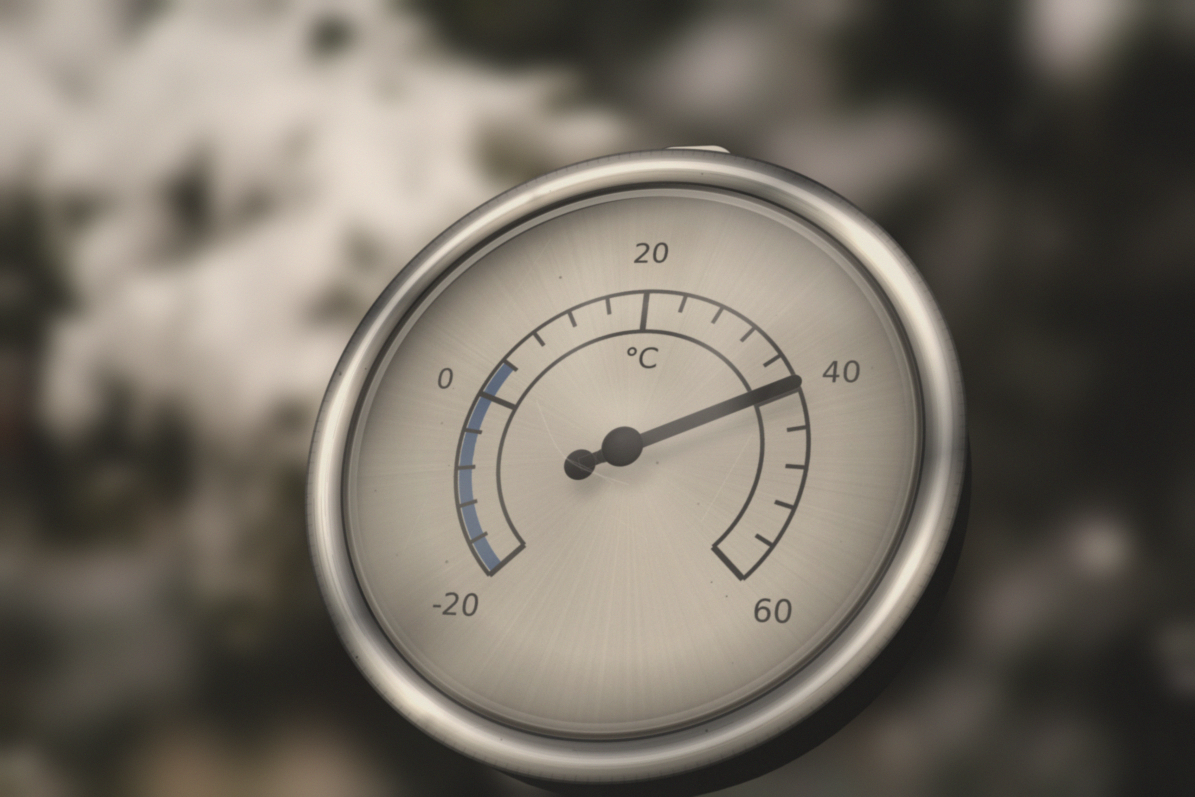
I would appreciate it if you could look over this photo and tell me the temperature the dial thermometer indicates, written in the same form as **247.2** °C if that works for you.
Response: **40** °C
